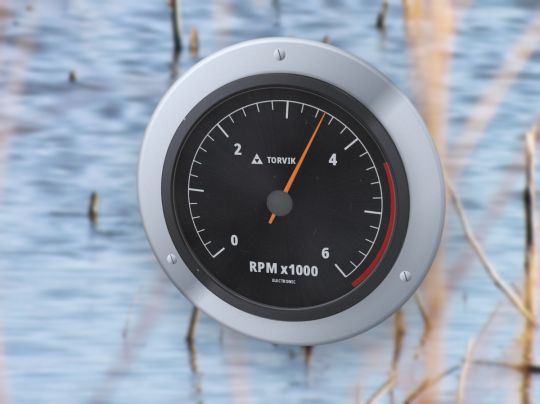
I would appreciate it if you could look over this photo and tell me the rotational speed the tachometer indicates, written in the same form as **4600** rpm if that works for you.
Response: **3500** rpm
